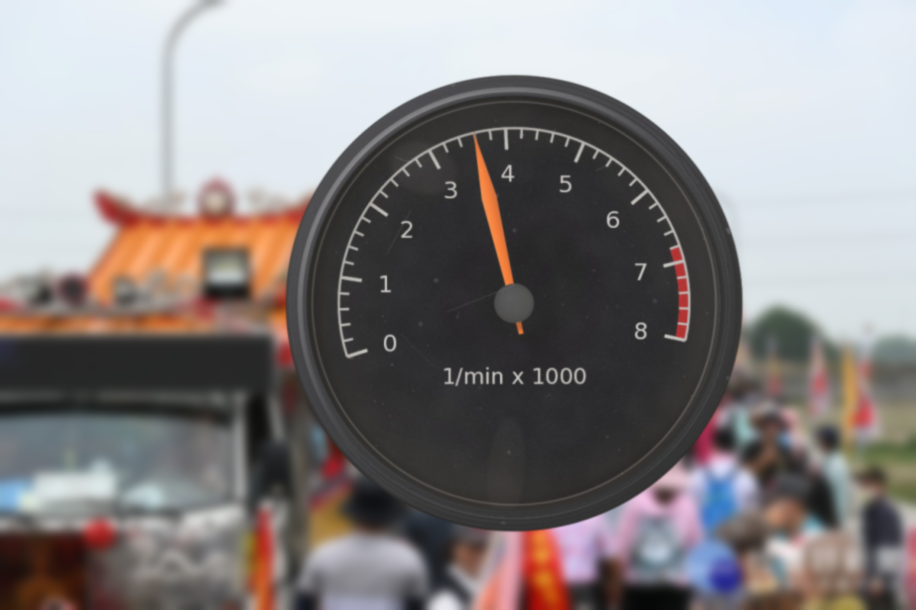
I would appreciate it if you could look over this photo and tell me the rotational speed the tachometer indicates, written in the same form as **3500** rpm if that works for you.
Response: **3600** rpm
